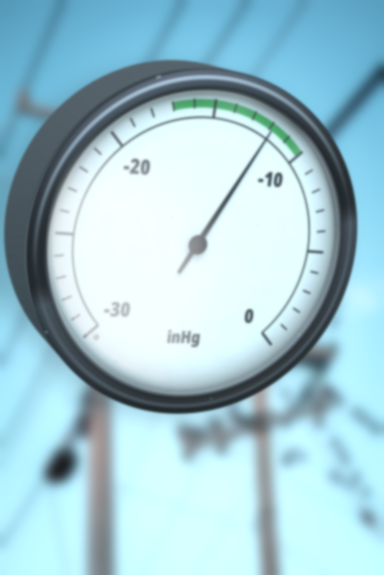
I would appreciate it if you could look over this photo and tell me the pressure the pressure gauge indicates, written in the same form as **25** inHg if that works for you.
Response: **-12** inHg
